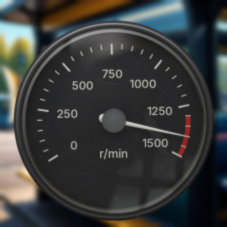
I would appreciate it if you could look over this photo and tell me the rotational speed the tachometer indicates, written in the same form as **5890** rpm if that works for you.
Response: **1400** rpm
